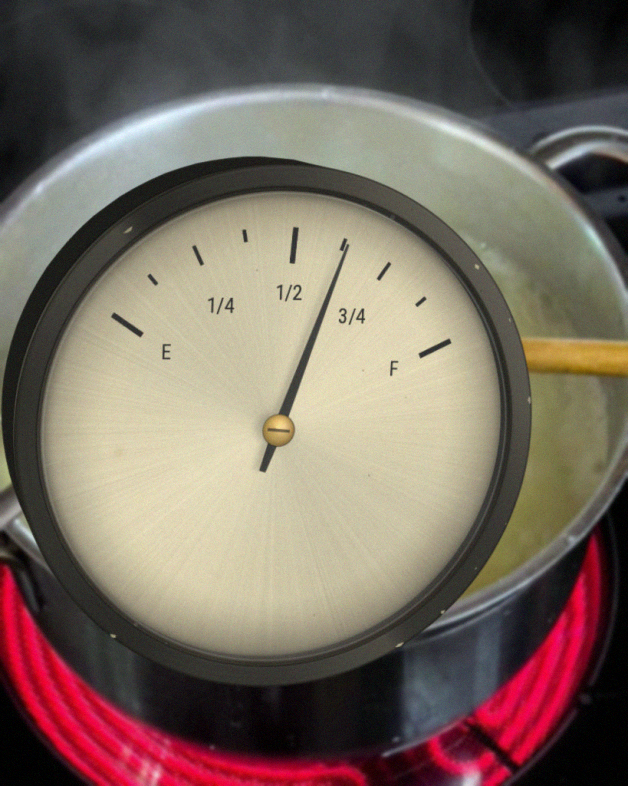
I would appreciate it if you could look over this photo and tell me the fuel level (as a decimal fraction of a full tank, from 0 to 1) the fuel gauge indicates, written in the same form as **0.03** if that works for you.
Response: **0.625**
